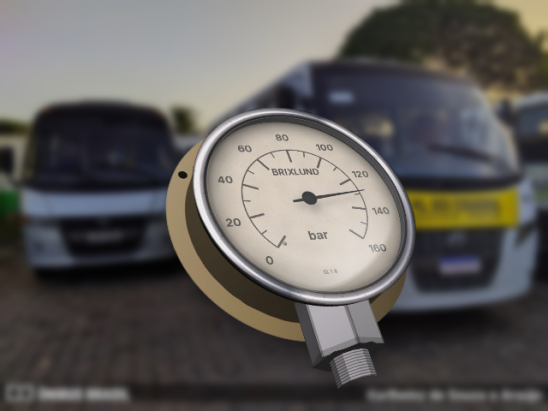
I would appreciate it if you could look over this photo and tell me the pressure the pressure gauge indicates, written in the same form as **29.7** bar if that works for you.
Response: **130** bar
